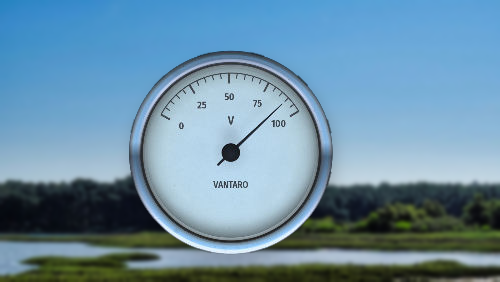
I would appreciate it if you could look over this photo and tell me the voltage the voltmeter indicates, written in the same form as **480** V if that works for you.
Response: **90** V
